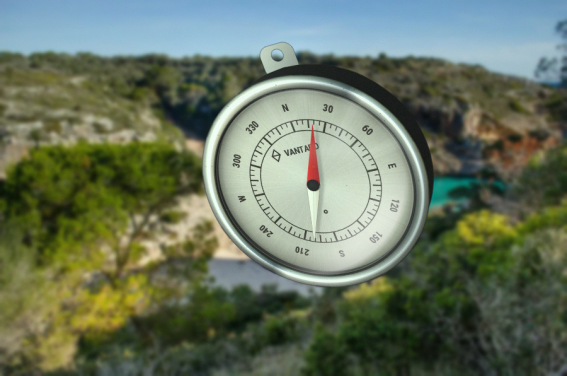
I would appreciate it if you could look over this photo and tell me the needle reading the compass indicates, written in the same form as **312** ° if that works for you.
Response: **20** °
